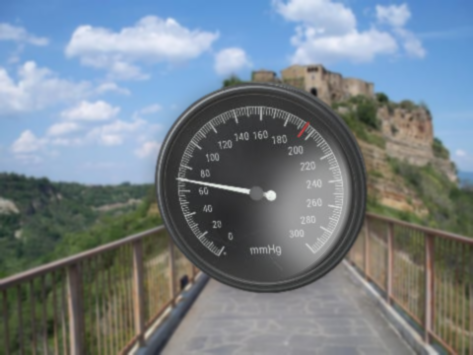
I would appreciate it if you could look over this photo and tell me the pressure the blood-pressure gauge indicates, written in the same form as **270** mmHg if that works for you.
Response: **70** mmHg
